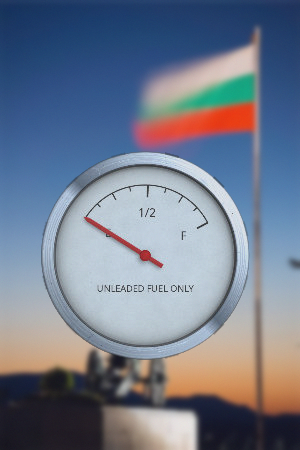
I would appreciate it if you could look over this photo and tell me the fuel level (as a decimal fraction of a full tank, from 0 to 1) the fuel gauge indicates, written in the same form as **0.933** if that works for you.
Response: **0**
